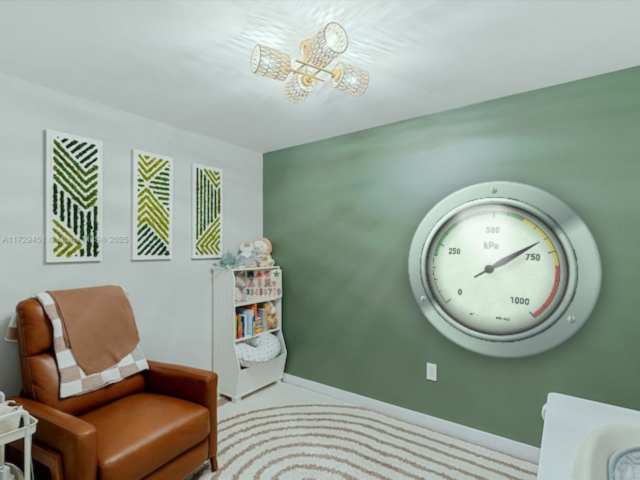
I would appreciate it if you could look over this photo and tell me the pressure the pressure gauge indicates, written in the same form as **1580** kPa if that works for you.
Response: **700** kPa
